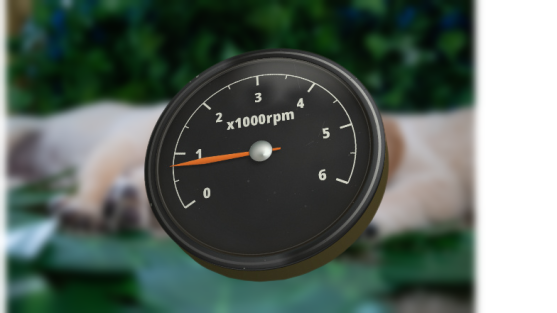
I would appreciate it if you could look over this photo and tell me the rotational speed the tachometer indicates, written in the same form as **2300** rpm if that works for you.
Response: **750** rpm
